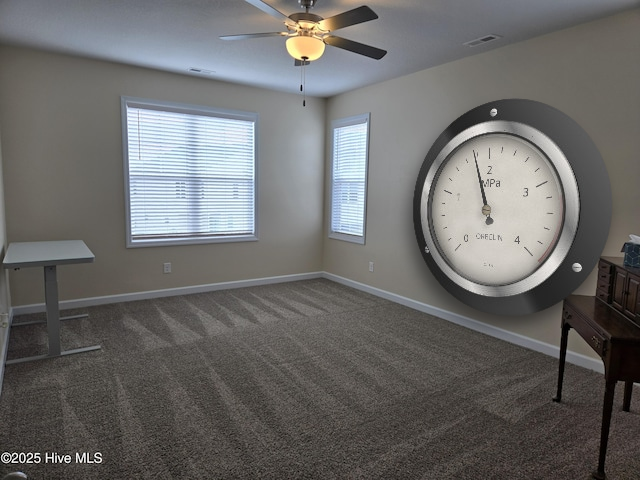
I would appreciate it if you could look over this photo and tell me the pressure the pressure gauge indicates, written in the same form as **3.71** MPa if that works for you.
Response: **1.8** MPa
